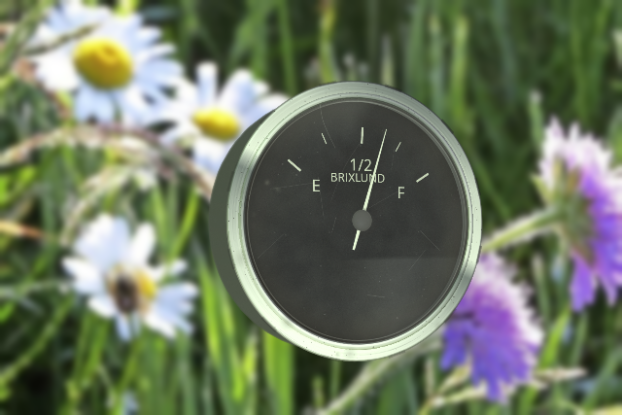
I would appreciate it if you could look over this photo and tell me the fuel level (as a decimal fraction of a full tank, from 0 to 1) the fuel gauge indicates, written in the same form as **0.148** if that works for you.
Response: **0.625**
